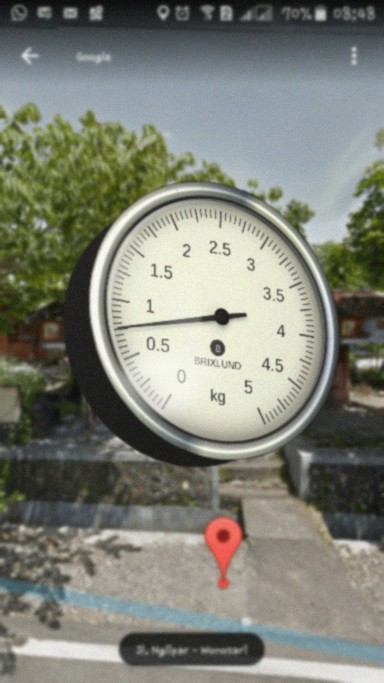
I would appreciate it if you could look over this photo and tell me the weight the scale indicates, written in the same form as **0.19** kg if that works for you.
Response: **0.75** kg
